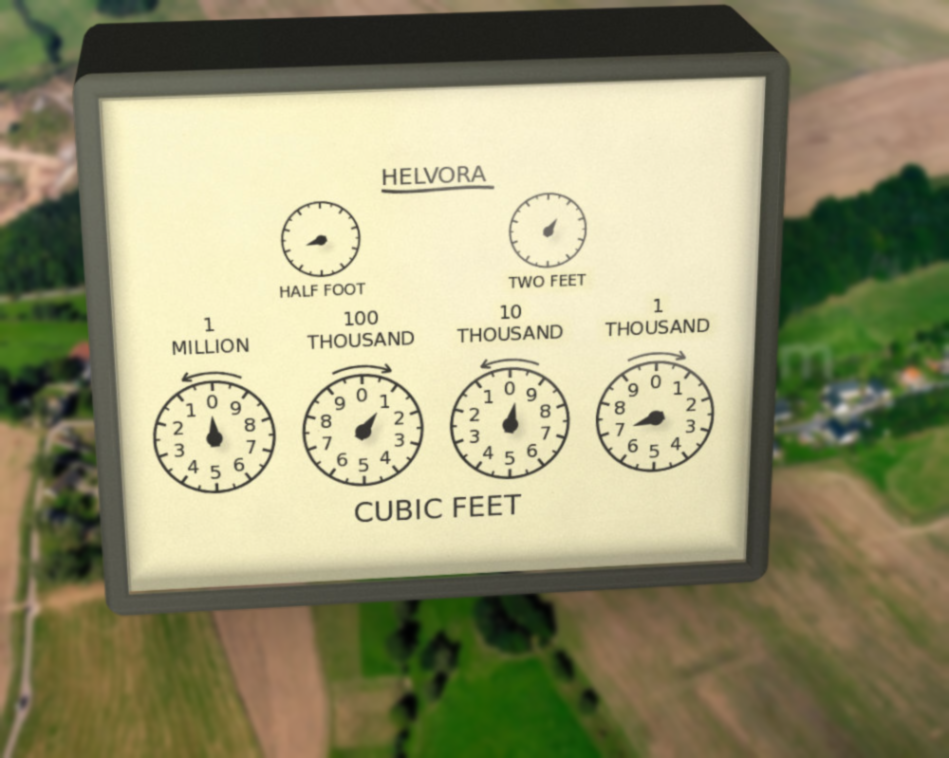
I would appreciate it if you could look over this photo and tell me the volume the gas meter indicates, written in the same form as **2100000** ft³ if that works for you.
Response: **9700** ft³
